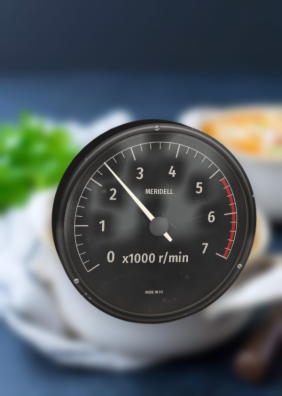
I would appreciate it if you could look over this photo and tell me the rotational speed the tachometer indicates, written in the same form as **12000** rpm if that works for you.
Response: **2400** rpm
